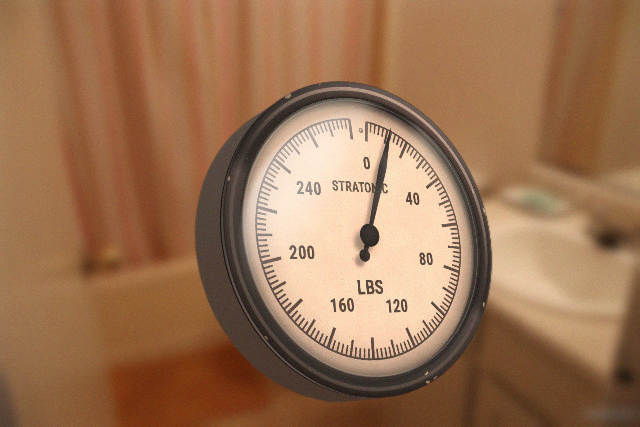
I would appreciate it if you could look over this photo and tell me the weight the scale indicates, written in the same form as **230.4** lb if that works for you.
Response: **10** lb
